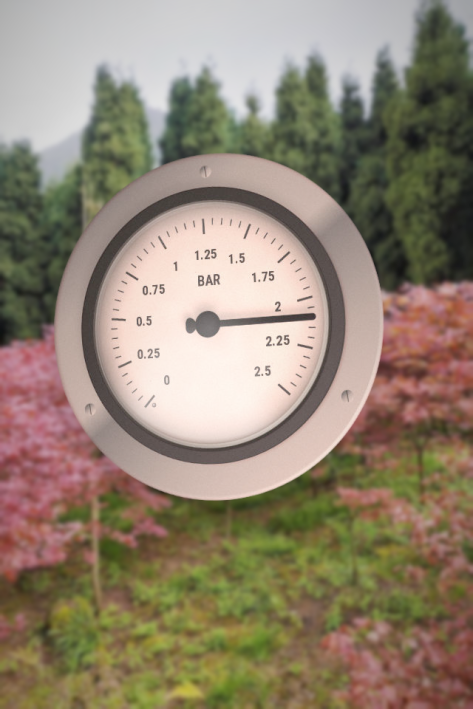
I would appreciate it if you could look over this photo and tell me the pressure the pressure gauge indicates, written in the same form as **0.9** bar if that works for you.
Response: **2.1** bar
